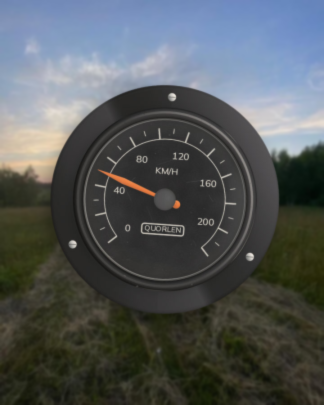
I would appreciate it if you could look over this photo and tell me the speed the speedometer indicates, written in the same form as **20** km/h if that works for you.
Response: **50** km/h
